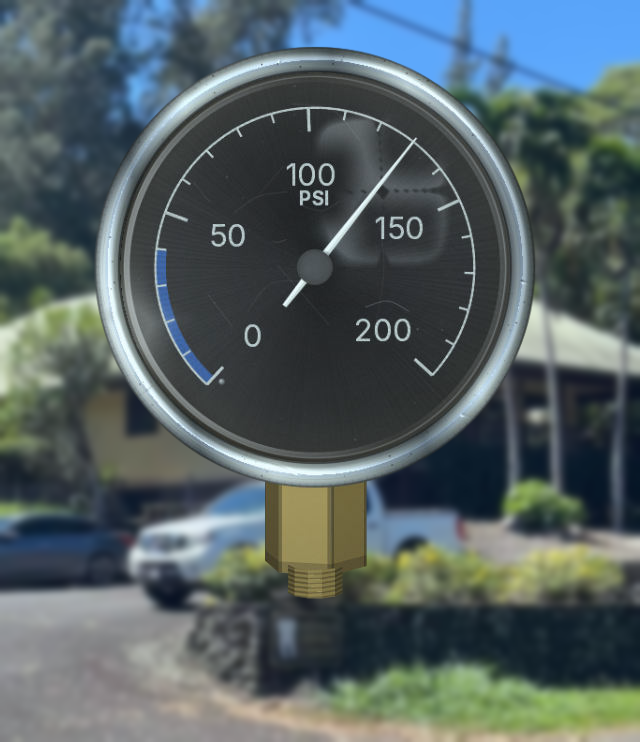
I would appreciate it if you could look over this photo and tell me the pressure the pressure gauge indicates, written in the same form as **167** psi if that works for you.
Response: **130** psi
